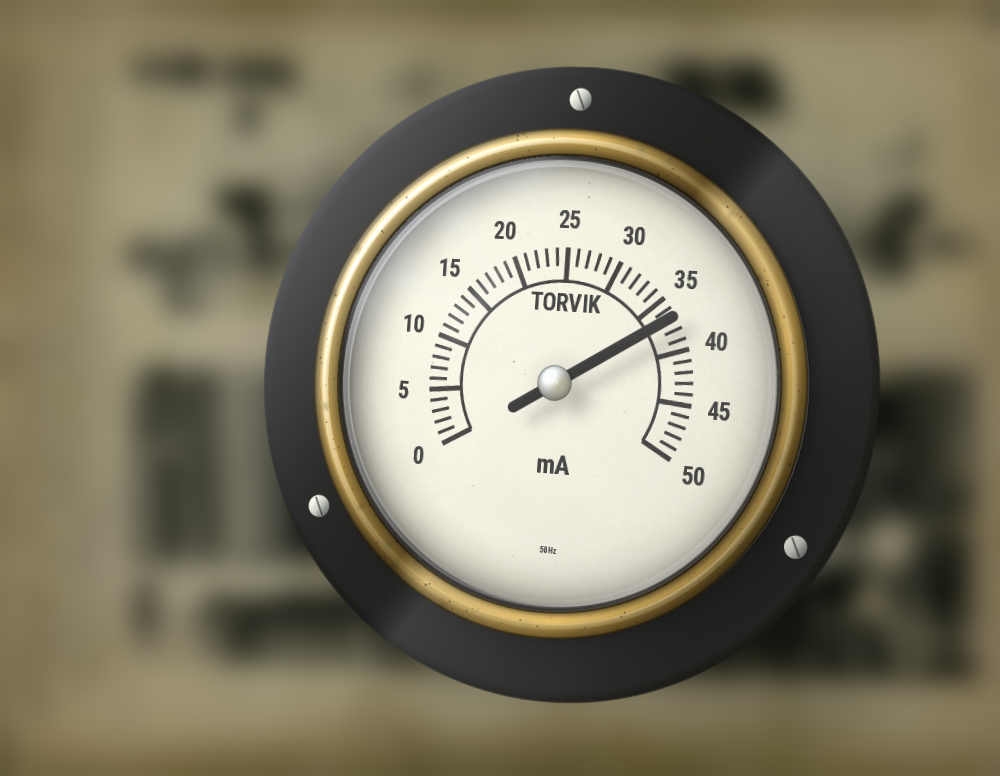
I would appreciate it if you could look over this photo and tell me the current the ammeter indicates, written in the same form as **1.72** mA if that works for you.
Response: **37** mA
